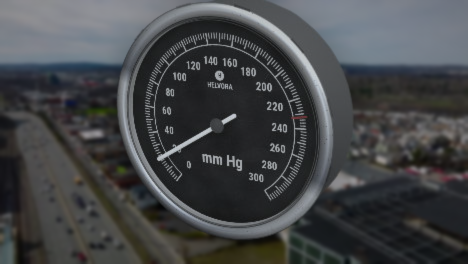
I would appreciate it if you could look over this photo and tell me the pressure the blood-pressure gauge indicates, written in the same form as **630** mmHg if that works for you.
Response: **20** mmHg
